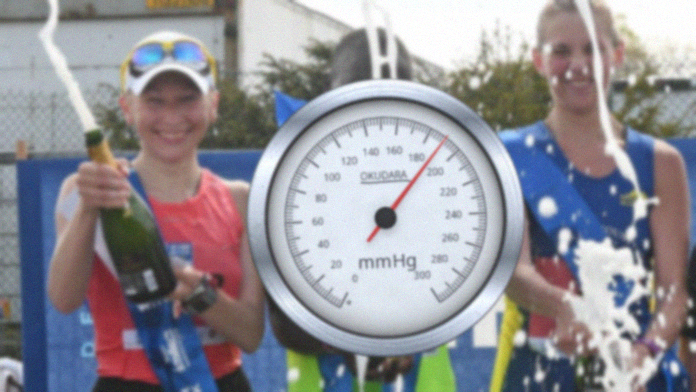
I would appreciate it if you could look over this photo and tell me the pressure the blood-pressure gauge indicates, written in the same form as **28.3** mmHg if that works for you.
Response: **190** mmHg
